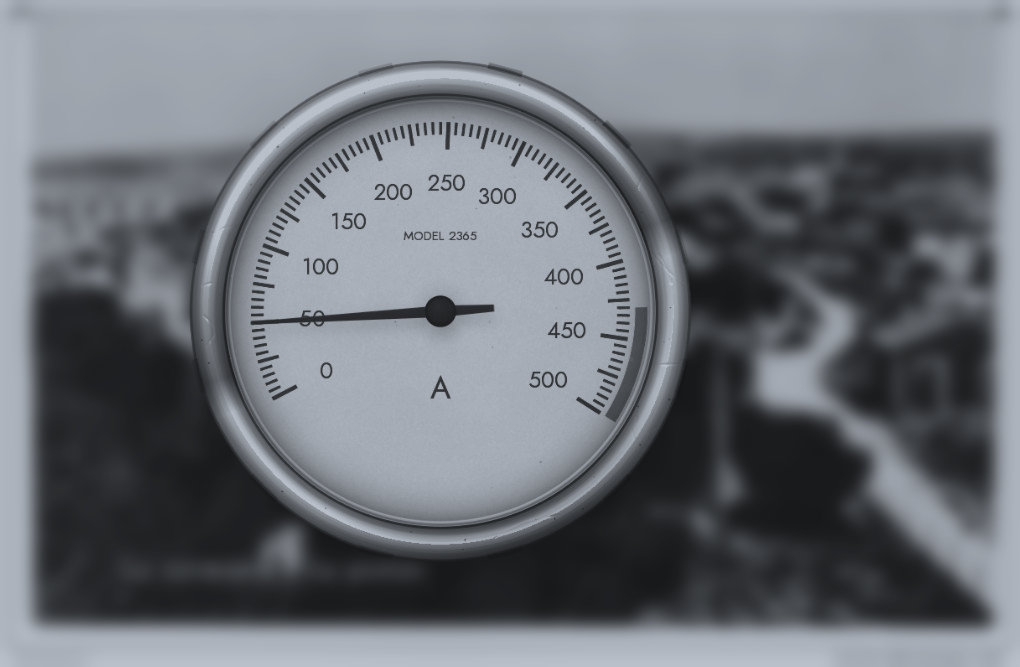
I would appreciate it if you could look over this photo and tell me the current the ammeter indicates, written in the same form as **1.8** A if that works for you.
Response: **50** A
